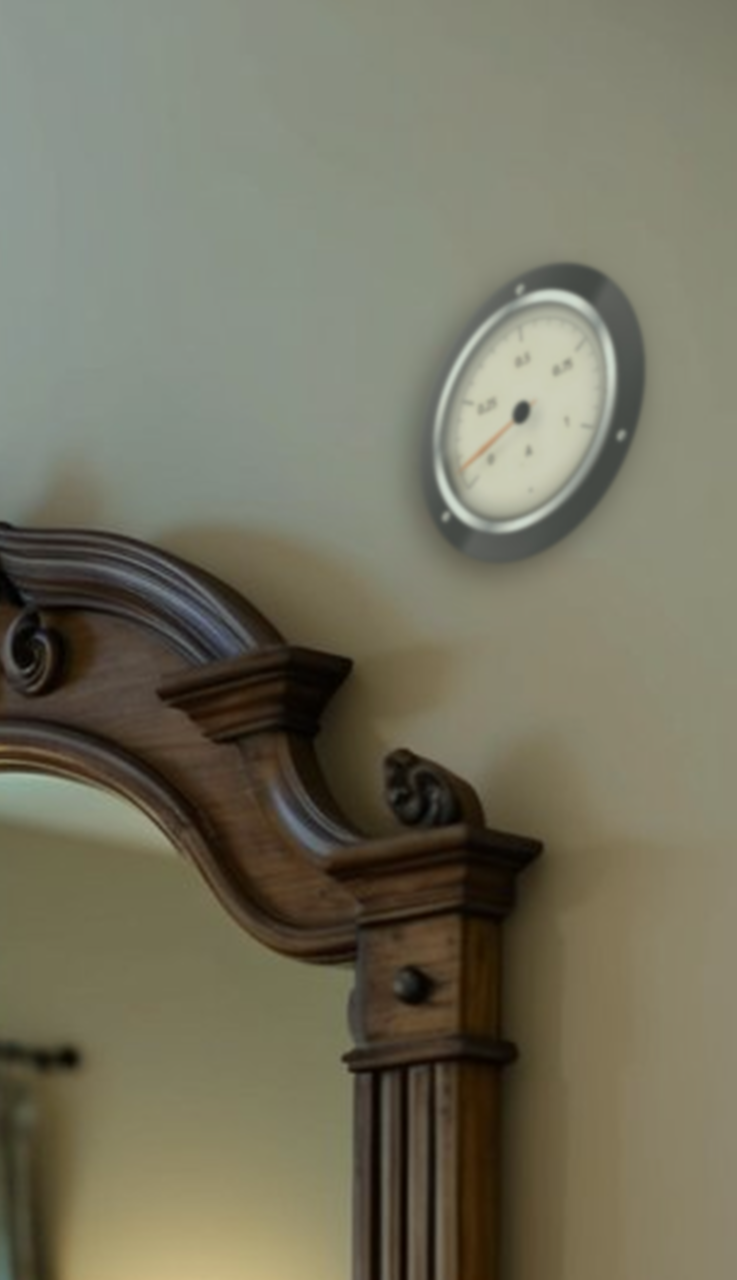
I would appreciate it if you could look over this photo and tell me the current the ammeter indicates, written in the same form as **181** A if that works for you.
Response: **0.05** A
